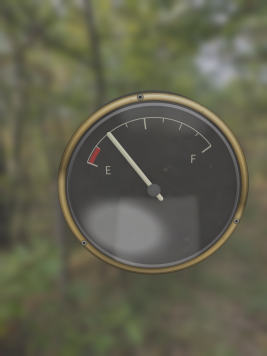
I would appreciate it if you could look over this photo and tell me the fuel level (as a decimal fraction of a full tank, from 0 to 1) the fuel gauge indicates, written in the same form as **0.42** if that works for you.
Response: **0.25**
